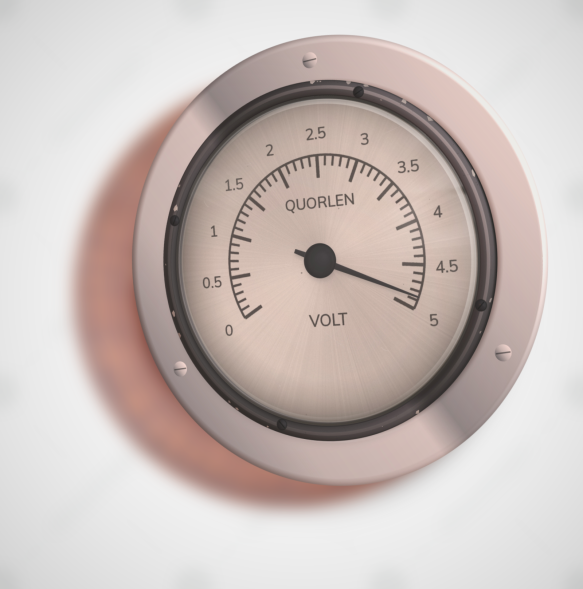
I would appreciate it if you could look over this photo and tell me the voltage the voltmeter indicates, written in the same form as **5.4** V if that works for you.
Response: **4.85** V
